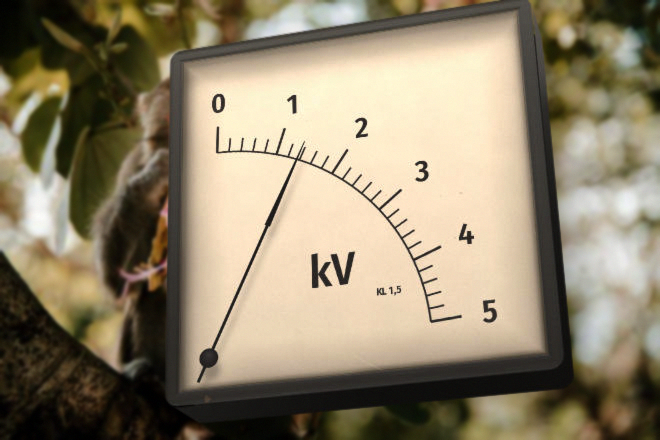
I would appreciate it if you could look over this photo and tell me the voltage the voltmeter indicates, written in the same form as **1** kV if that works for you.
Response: **1.4** kV
